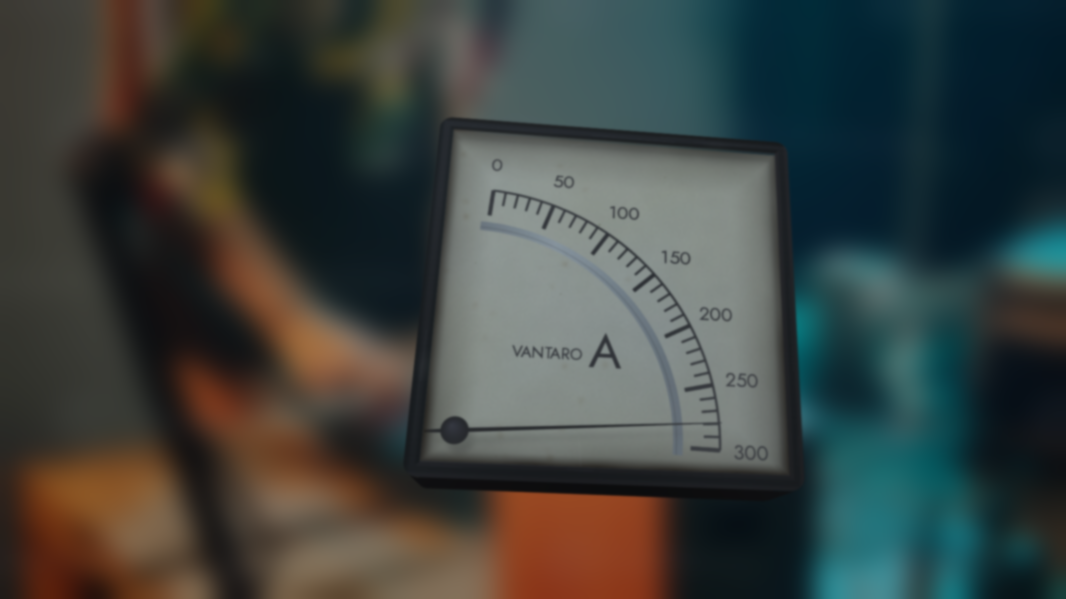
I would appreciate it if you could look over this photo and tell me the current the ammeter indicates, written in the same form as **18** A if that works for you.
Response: **280** A
